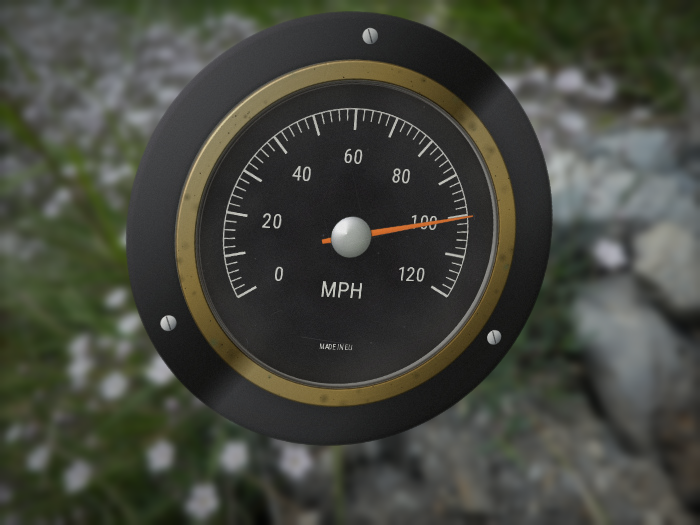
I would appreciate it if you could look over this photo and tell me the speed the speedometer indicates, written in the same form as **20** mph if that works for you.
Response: **100** mph
